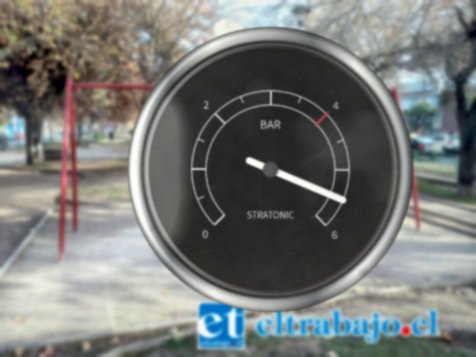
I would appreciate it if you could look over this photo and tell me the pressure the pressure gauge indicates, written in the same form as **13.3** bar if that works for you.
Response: **5.5** bar
